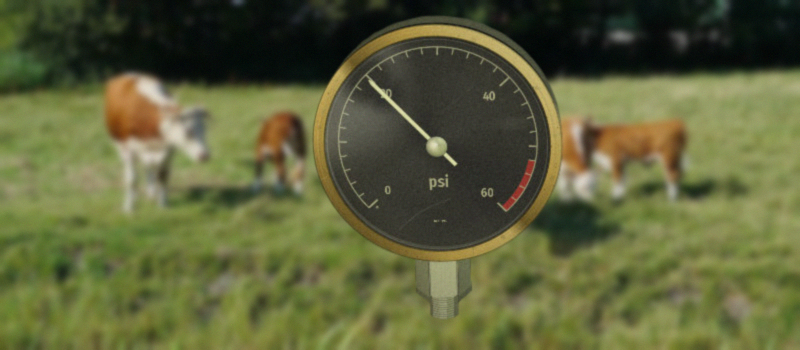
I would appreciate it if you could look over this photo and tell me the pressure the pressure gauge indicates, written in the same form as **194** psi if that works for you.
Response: **20** psi
